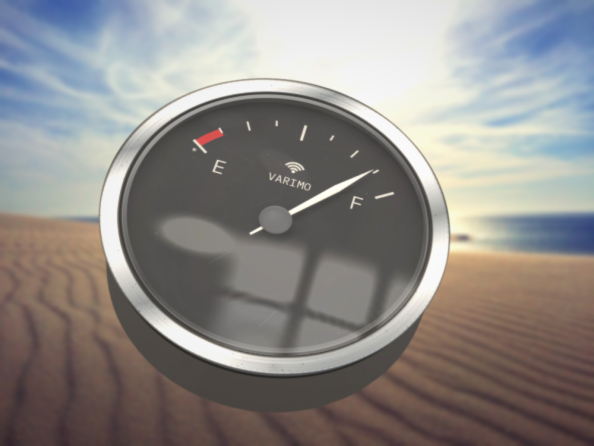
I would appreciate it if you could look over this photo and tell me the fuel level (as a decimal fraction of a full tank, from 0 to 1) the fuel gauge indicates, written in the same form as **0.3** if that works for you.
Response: **0.875**
